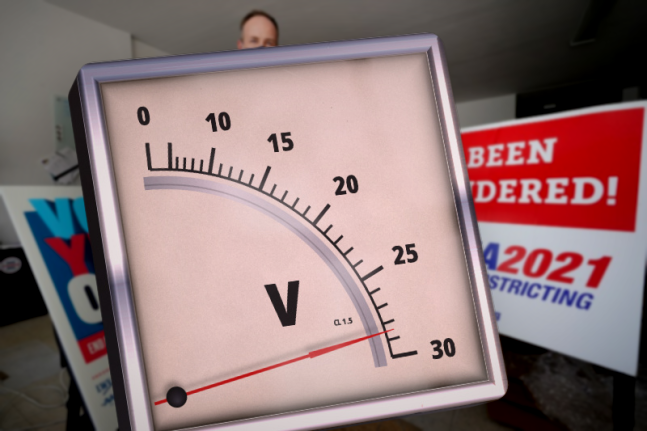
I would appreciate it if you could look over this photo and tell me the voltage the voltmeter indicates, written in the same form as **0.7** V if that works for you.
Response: **28.5** V
